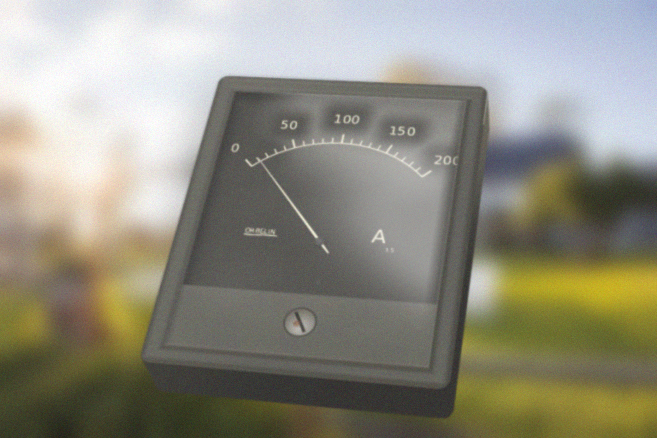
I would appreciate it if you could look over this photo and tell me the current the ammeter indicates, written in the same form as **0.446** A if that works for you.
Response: **10** A
